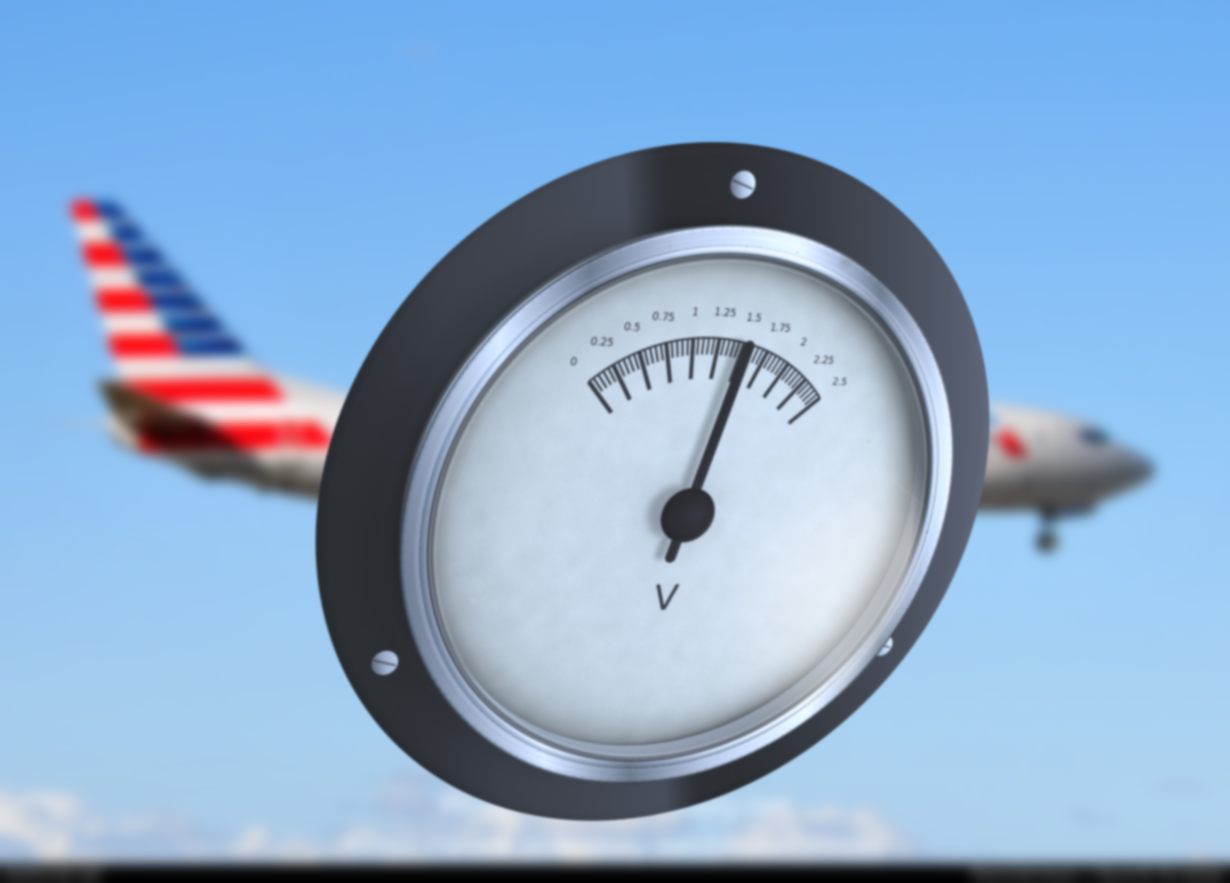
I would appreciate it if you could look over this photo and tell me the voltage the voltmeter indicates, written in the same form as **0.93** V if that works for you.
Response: **1.5** V
